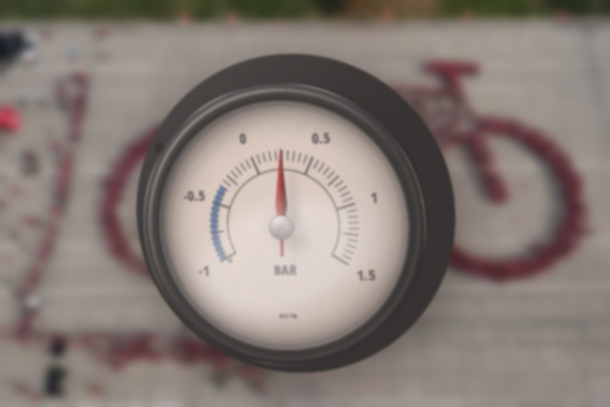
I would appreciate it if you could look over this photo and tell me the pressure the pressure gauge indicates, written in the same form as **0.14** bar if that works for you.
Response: **0.25** bar
